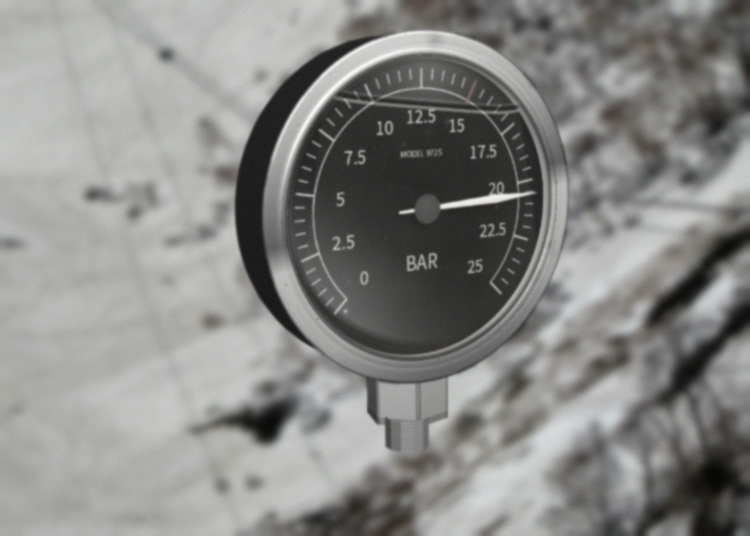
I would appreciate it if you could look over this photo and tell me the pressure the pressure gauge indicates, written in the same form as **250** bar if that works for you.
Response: **20.5** bar
